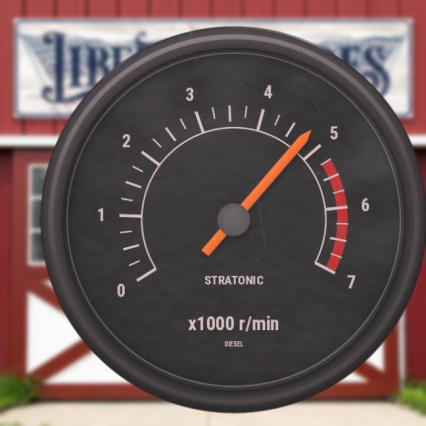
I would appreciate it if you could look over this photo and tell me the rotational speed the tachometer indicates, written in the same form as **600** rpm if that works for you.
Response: **4750** rpm
